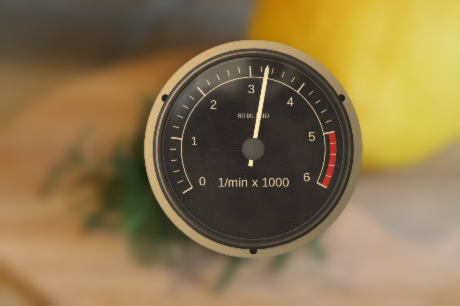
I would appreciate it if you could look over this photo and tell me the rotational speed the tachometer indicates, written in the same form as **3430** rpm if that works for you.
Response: **3300** rpm
